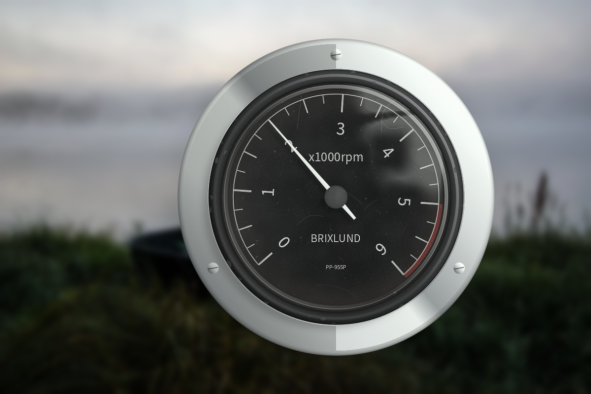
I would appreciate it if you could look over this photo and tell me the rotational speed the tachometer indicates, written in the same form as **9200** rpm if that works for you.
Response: **2000** rpm
